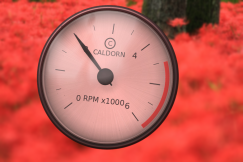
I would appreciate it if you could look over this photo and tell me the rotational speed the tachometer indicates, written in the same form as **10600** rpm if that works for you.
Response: **2000** rpm
